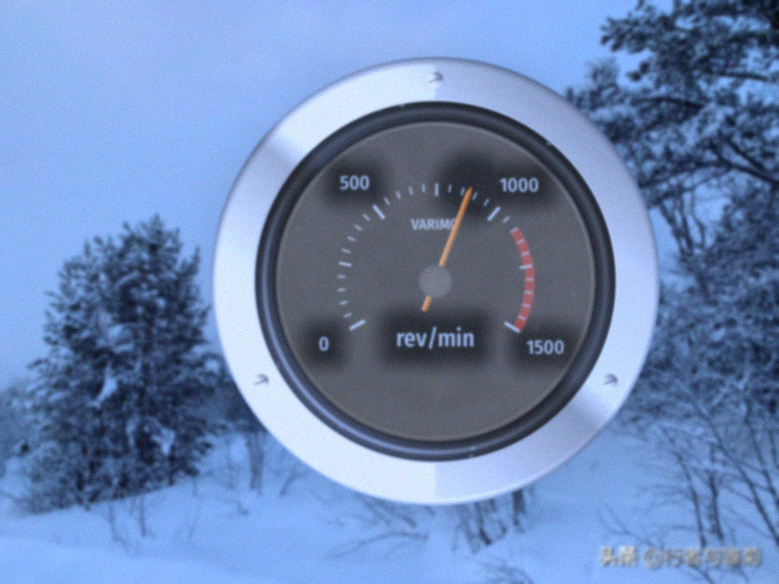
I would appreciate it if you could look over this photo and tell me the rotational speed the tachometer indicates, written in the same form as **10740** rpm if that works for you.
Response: **875** rpm
